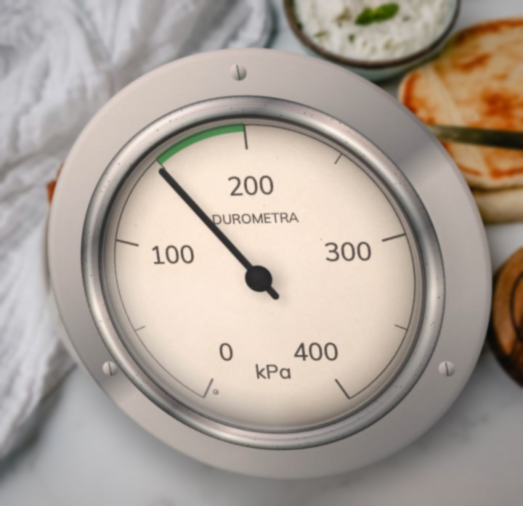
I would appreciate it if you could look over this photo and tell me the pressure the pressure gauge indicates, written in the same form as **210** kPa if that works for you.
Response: **150** kPa
